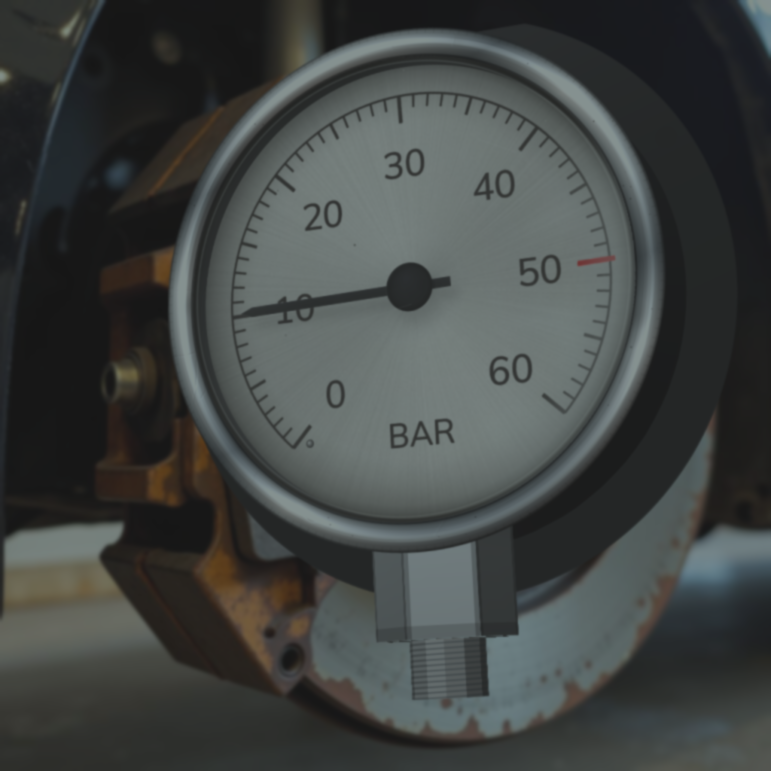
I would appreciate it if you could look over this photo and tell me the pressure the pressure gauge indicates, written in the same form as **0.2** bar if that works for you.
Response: **10** bar
